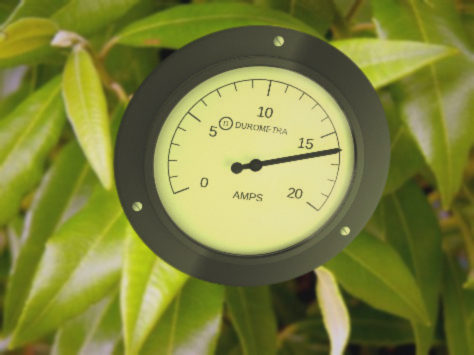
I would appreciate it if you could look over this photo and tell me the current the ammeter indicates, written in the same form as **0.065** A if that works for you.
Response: **16** A
